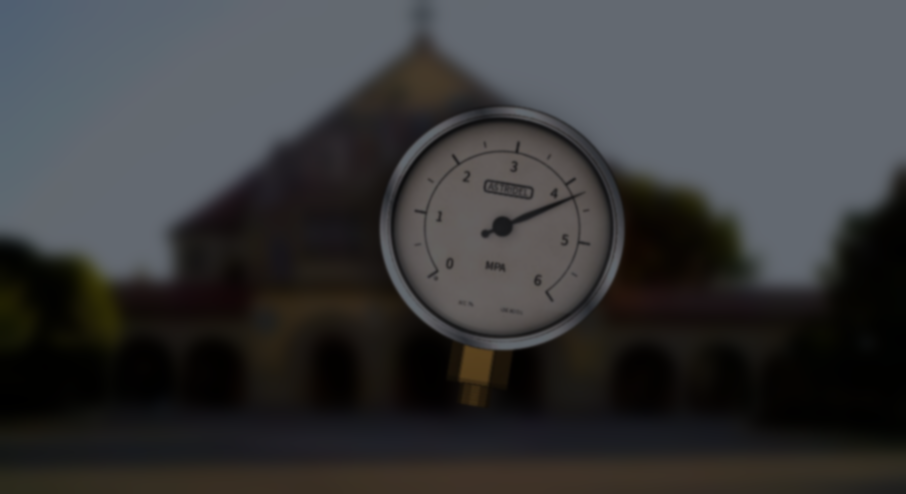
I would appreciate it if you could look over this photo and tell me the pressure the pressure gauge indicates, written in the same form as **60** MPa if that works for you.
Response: **4.25** MPa
